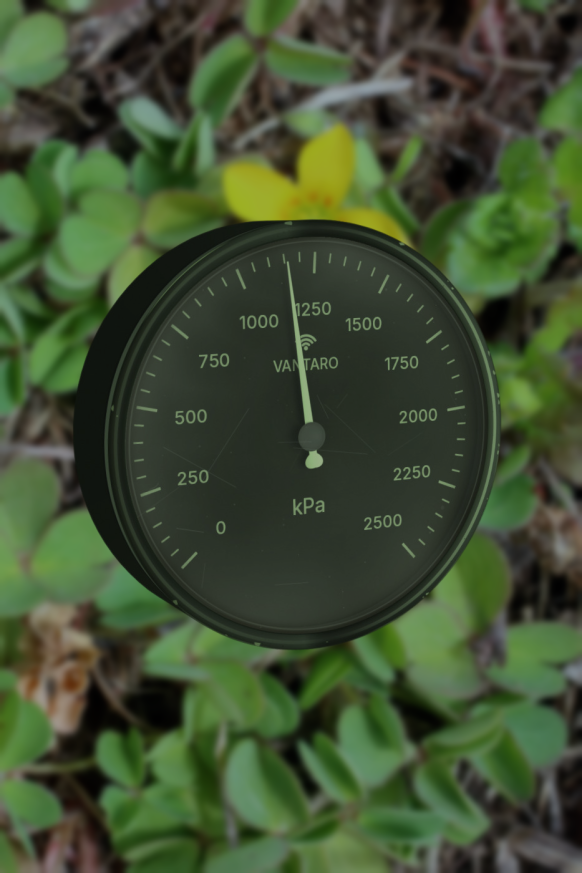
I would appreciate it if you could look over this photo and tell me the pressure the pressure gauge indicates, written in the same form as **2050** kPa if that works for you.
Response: **1150** kPa
